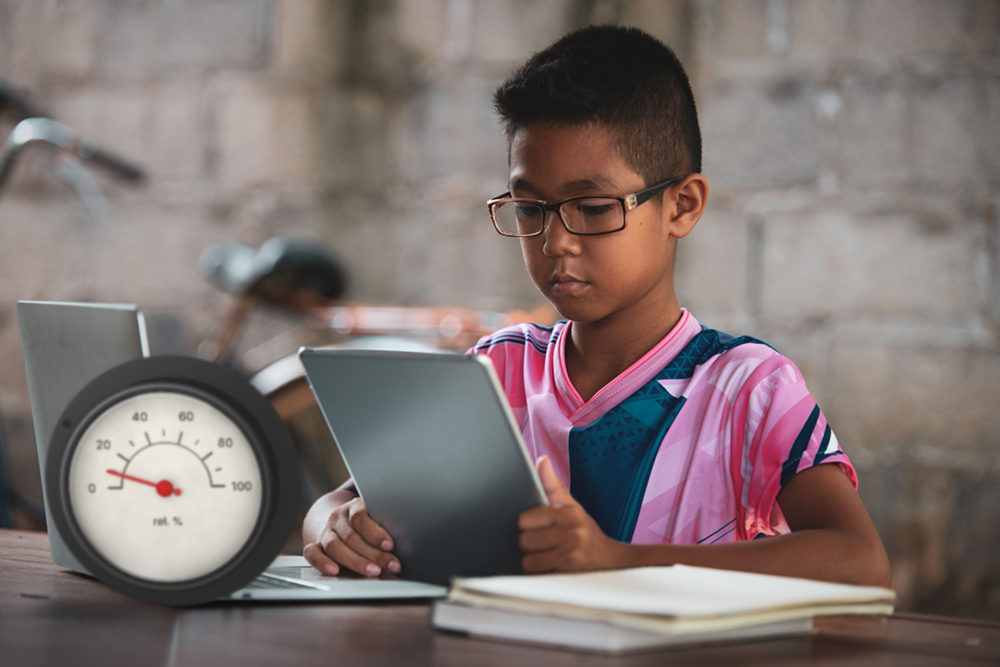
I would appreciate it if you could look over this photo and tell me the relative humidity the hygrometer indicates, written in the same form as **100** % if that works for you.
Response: **10** %
